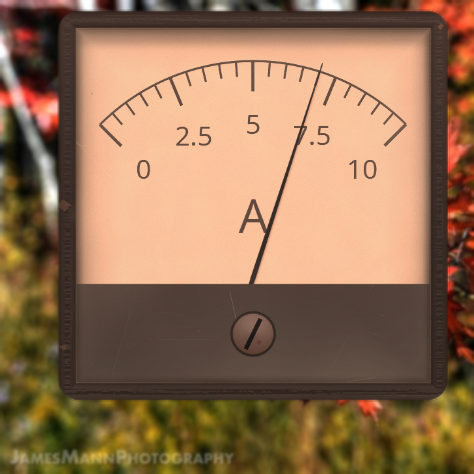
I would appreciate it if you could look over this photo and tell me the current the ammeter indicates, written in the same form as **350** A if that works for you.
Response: **7** A
